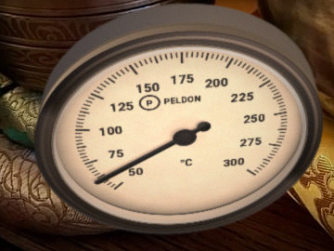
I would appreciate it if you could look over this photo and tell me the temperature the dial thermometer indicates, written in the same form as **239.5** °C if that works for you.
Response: **62.5** °C
